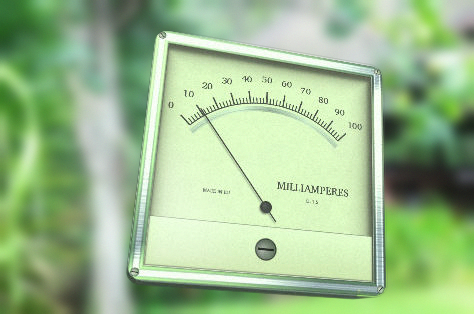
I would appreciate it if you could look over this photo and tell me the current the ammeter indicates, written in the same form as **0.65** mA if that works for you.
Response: **10** mA
